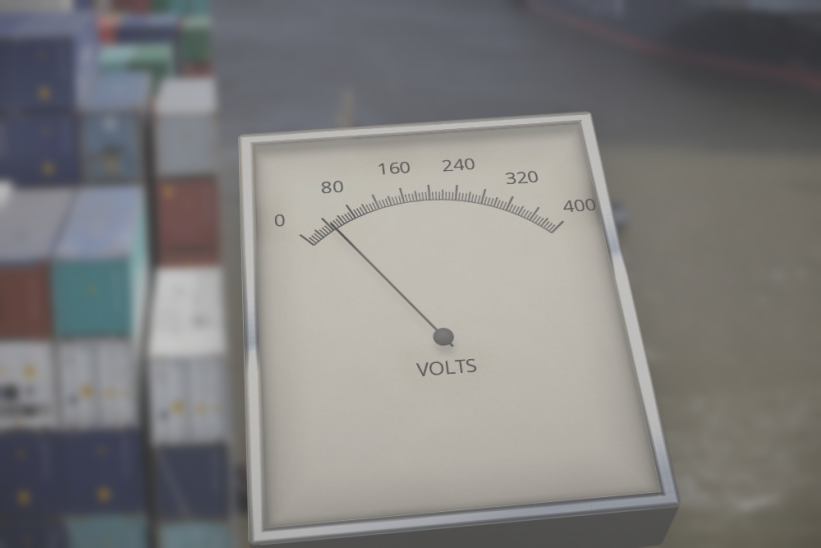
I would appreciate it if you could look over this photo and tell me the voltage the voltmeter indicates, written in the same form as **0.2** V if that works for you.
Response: **40** V
